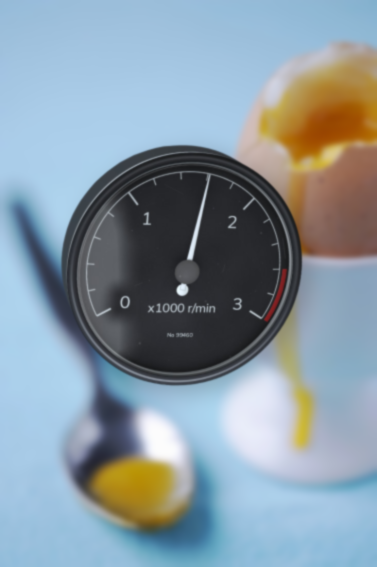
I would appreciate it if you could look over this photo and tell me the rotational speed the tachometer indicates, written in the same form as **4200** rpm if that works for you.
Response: **1600** rpm
